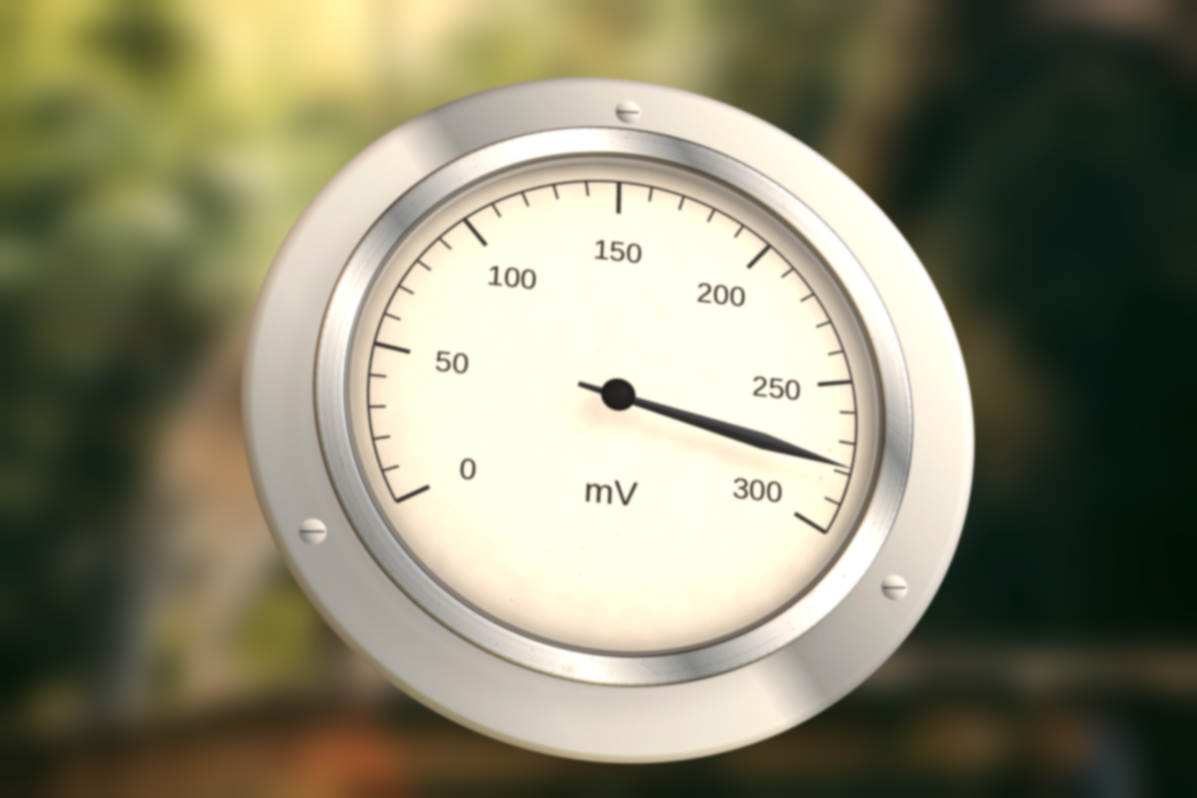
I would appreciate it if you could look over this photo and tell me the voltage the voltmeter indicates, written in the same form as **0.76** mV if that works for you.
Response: **280** mV
